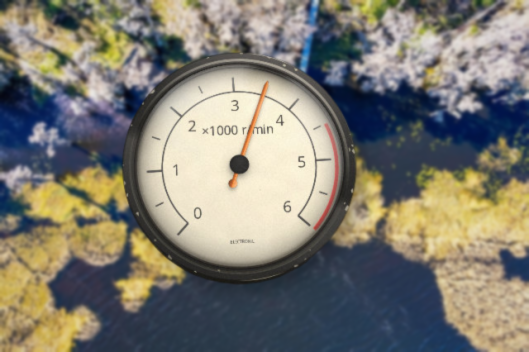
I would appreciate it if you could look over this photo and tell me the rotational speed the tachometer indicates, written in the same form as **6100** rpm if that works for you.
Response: **3500** rpm
